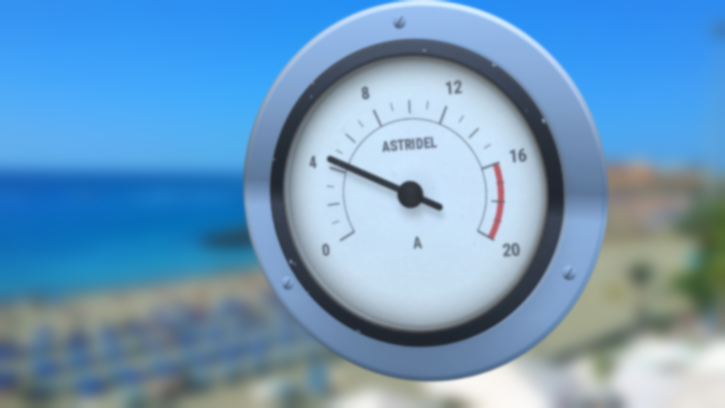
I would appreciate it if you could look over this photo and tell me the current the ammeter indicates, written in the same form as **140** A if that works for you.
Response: **4.5** A
